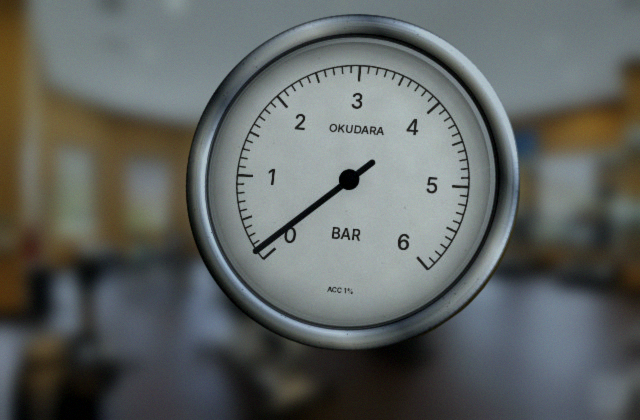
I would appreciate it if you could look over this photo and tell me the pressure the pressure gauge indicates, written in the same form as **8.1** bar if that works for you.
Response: **0.1** bar
